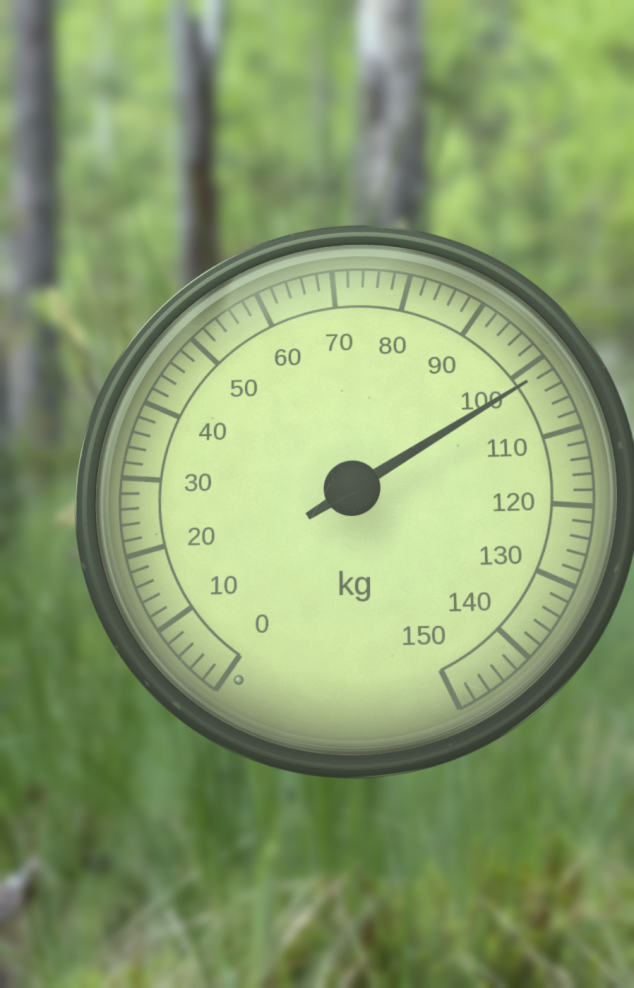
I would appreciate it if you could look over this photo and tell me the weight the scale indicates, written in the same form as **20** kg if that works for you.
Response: **102** kg
